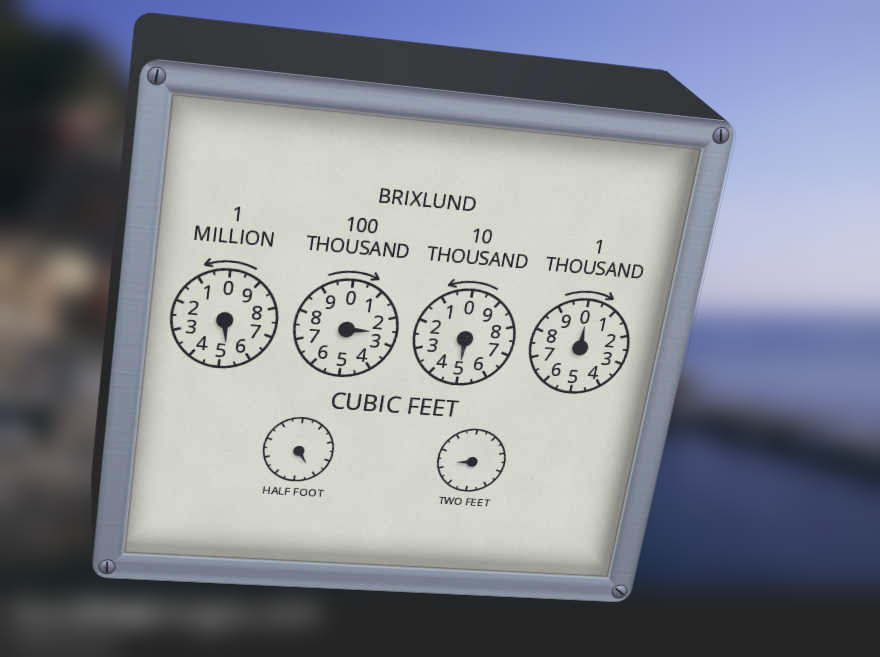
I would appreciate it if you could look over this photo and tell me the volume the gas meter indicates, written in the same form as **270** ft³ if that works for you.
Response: **525000** ft³
